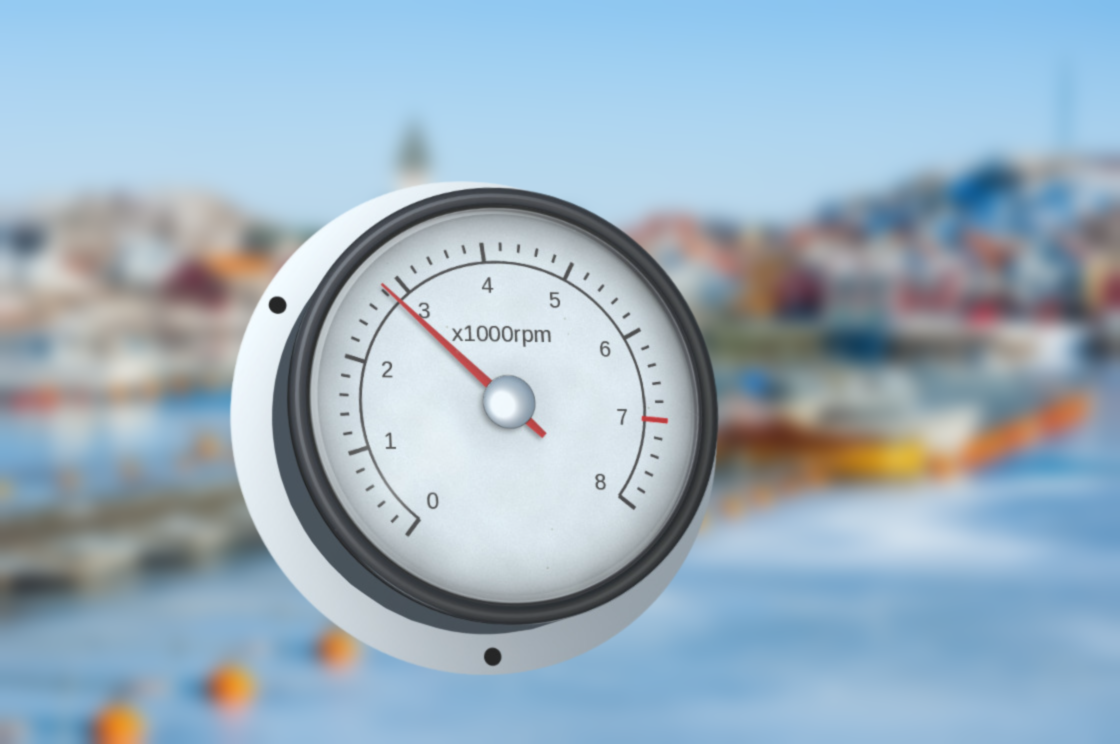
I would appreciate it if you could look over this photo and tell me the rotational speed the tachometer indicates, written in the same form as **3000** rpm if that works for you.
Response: **2800** rpm
